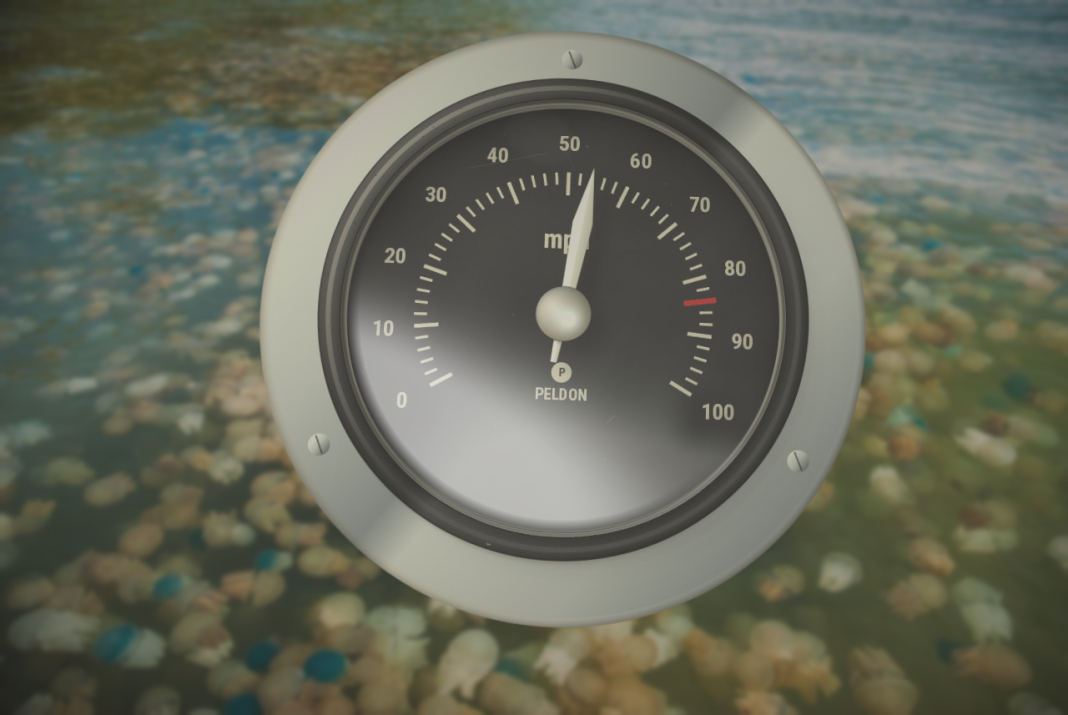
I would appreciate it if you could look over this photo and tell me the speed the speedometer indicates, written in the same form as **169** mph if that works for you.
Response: **54** mph
